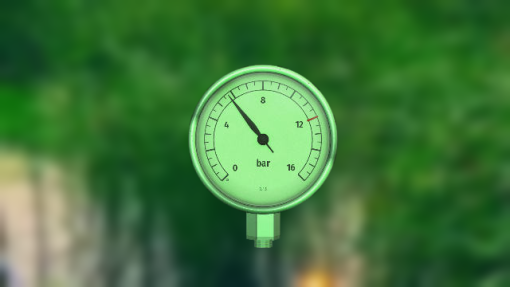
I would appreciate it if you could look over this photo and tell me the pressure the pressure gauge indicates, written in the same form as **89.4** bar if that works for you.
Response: **5.75** bar
